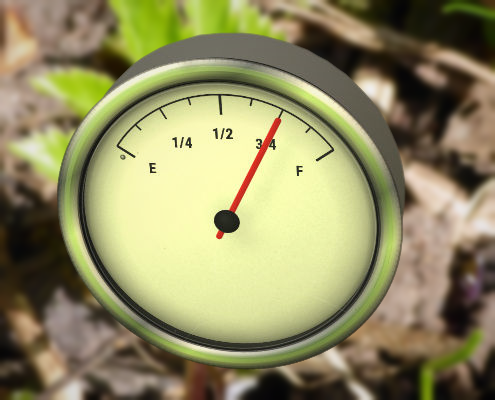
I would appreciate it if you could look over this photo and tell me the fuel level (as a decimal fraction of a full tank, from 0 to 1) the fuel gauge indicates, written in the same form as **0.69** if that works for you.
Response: **0.75**
